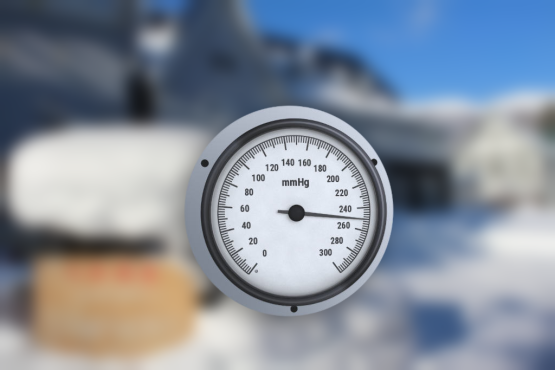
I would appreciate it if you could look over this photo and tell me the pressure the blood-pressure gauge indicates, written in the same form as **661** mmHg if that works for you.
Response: **250** mmHg
